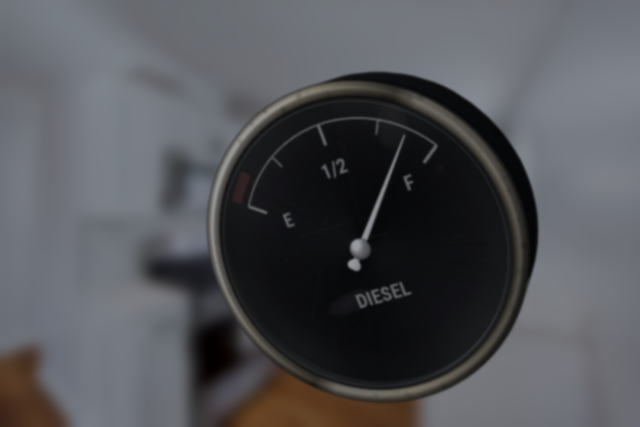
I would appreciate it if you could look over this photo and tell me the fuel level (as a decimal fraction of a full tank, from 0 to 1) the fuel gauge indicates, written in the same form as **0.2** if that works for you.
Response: **0.875**
